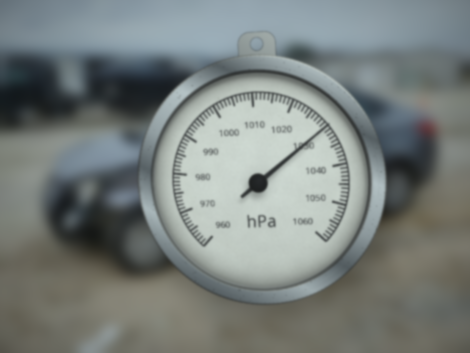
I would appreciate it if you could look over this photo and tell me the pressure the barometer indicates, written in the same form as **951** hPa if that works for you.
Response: **1030** hPa
